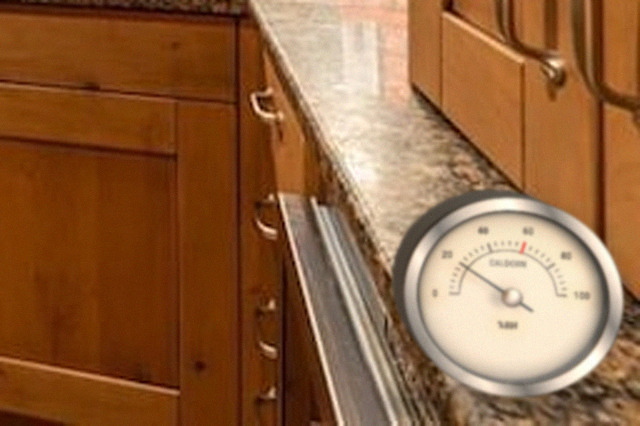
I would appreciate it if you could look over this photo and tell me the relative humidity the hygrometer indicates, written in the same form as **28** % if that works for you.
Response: **20** %
